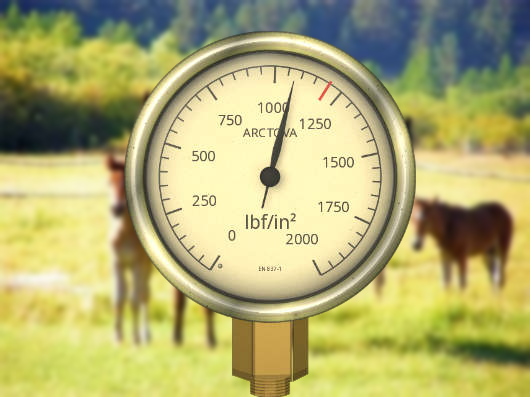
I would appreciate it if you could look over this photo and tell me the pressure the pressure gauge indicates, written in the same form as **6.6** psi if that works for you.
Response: **1075** psi
